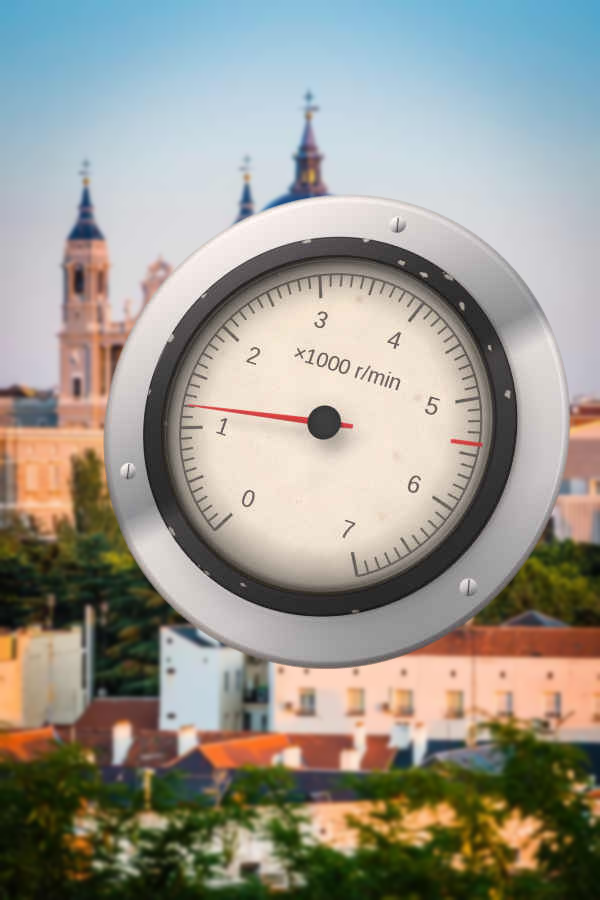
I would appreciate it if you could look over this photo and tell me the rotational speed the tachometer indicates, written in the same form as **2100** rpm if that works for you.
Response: **1200** rpm
